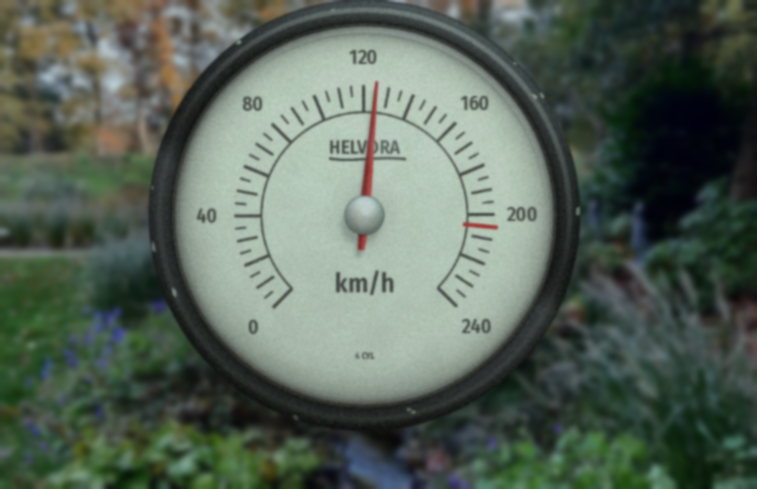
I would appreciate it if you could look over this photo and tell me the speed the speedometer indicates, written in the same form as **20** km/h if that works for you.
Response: **125** km/h
